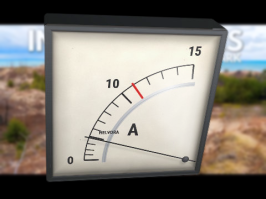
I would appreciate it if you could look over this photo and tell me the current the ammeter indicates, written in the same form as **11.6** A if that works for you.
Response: **5** A
